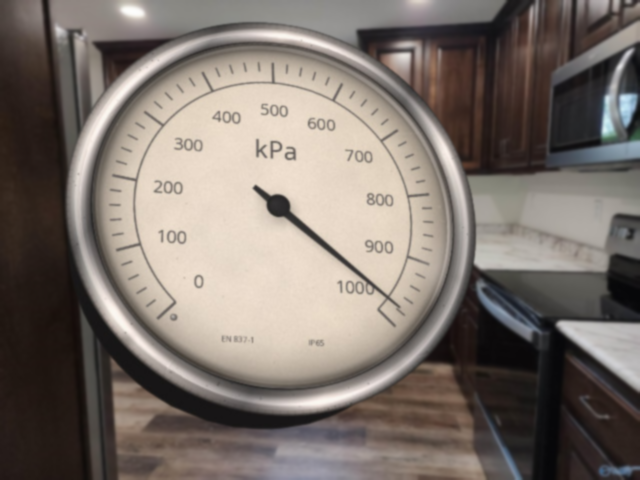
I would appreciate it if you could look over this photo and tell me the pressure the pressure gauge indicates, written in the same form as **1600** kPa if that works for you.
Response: **980** kPa
